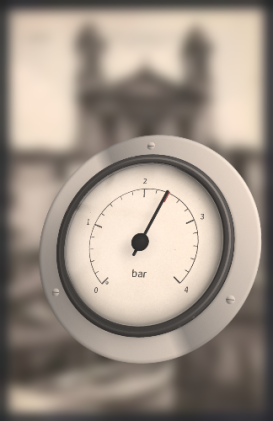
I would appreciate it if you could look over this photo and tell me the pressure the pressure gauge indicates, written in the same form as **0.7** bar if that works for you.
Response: **2.4** bar
